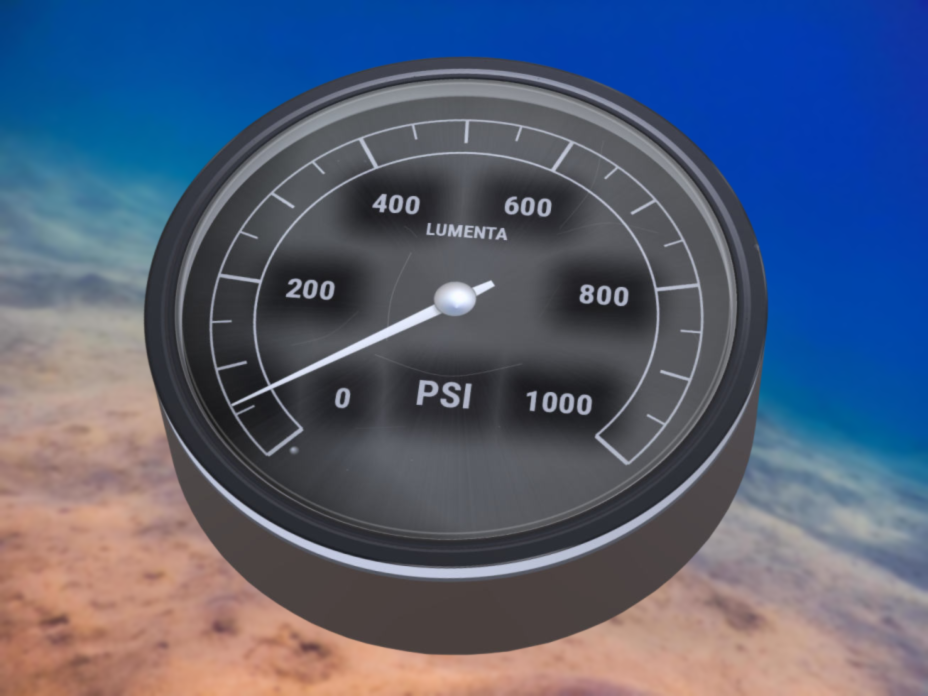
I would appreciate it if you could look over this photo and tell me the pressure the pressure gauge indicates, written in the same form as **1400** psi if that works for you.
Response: **50** psi
